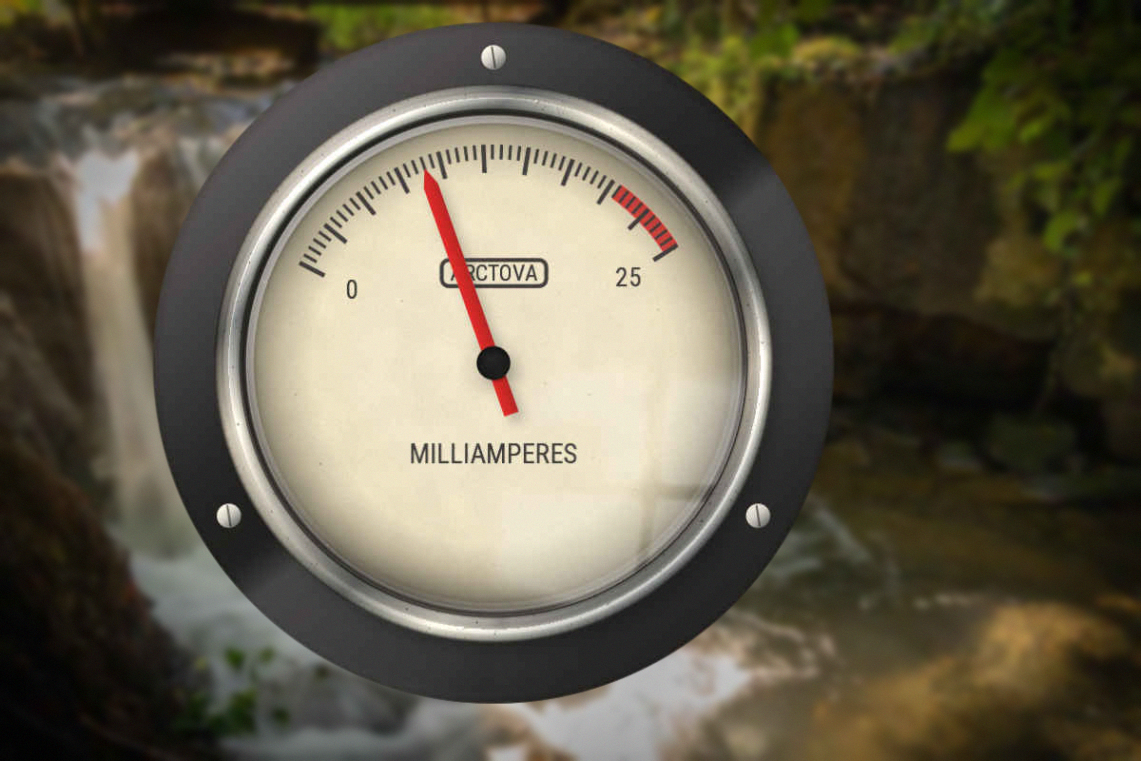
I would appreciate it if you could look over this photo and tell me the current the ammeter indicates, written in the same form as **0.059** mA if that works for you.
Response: **9** mA
